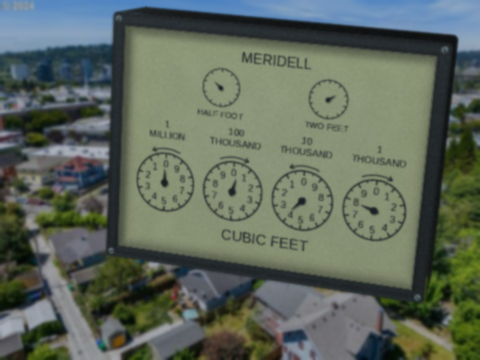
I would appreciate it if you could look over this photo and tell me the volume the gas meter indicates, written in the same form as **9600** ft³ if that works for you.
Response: **3800** ft³
